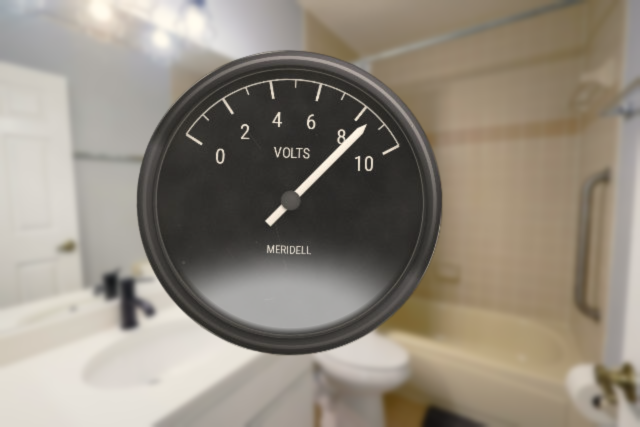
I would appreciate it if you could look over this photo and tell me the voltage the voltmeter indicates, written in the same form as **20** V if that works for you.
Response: **8.5** V
